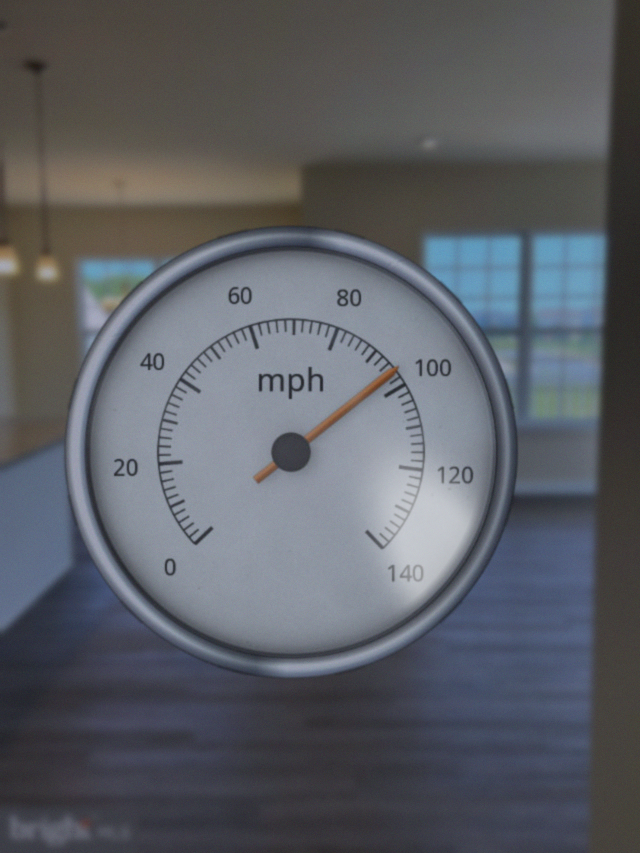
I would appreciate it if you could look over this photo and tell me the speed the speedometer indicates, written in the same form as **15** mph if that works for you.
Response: **96** mph
